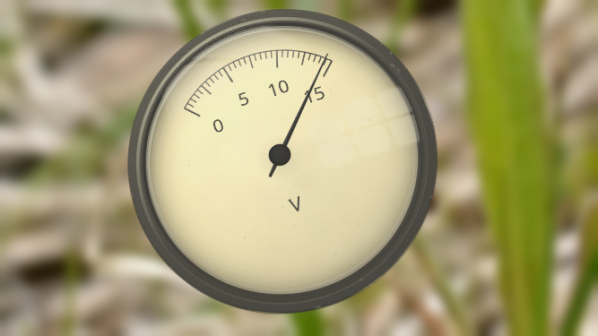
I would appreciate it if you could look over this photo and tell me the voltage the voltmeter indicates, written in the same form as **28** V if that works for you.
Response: **14.5** V
